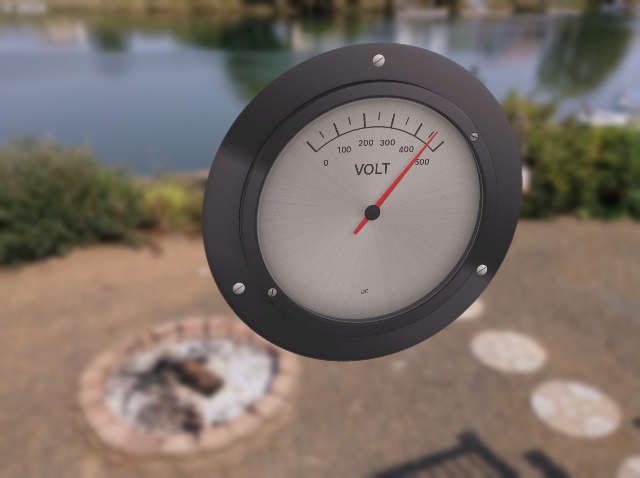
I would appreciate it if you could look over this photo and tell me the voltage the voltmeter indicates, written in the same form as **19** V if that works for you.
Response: **450** V
